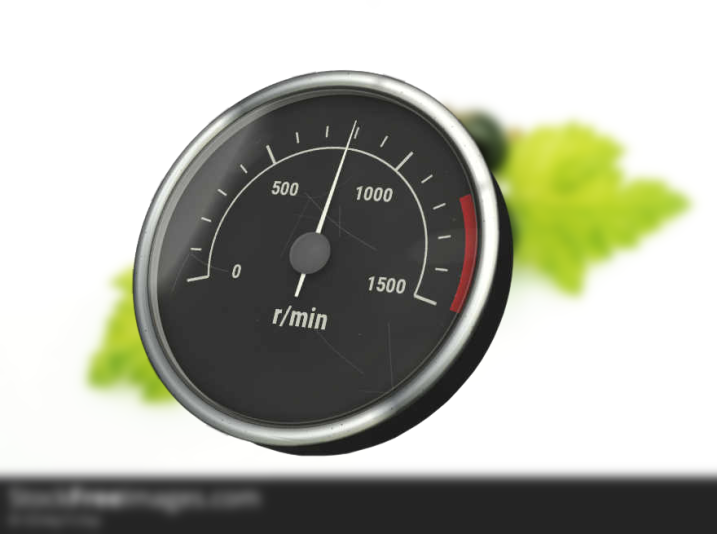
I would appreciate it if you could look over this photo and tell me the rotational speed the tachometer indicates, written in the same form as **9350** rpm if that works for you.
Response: **800** rpm
